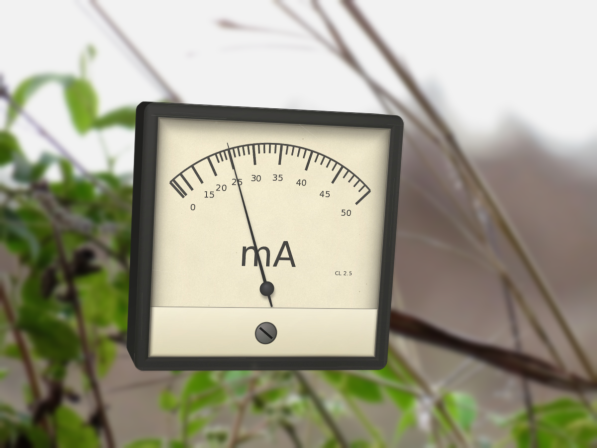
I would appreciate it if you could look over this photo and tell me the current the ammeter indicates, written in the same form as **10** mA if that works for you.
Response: **25** mA
